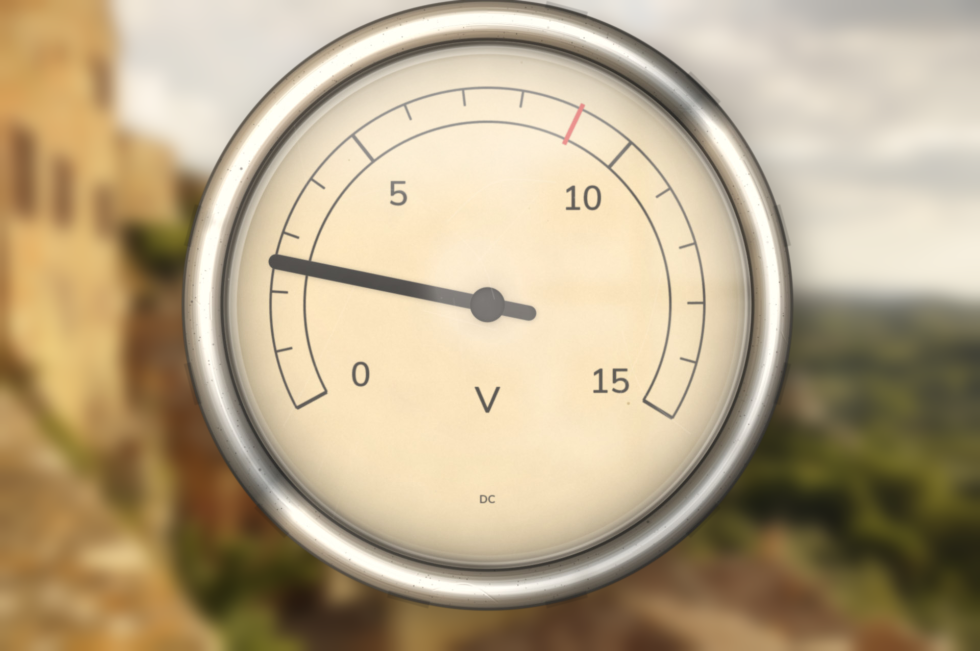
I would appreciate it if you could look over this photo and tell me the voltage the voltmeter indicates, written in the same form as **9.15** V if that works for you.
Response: **2.5** V
